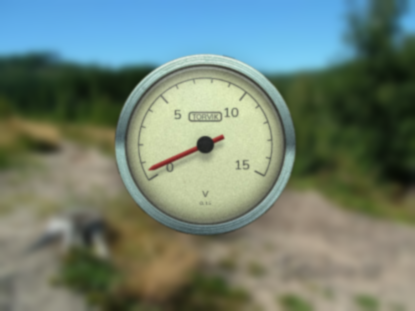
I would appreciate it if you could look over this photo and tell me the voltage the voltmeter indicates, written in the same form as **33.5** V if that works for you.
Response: **0.5** V
